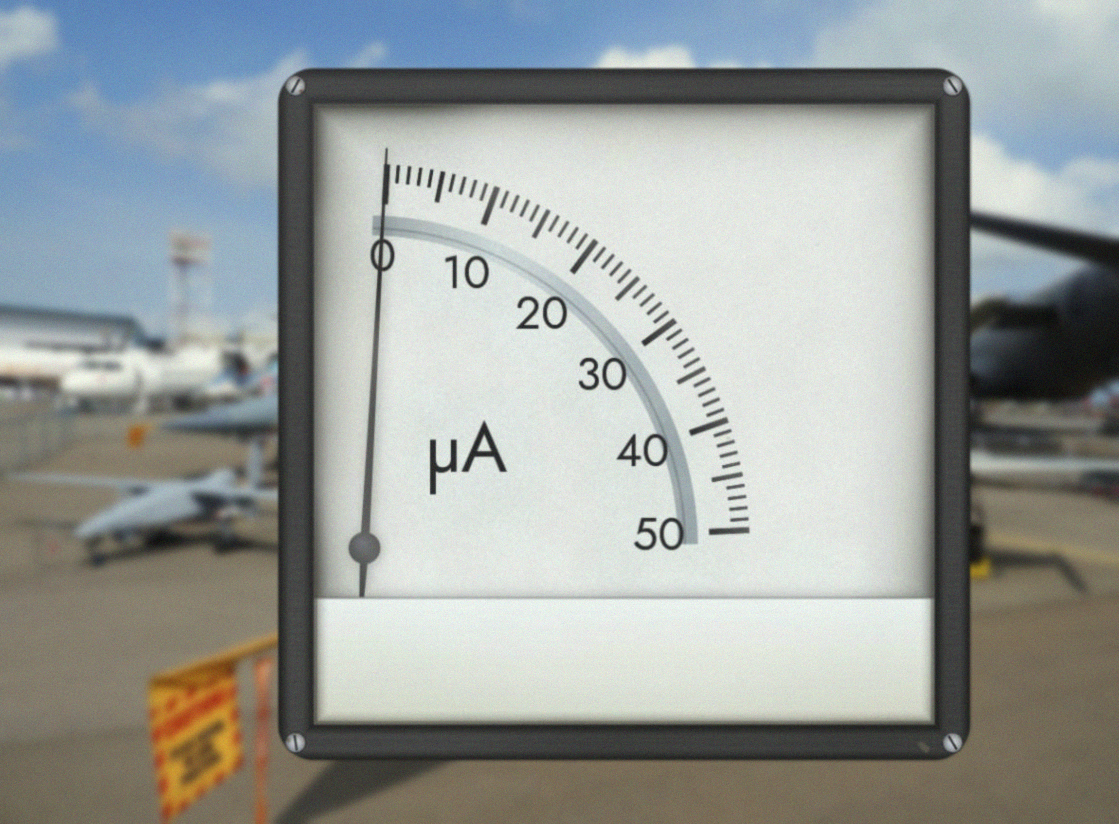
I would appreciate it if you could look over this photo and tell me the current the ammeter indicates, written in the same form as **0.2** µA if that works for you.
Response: **0** µA
